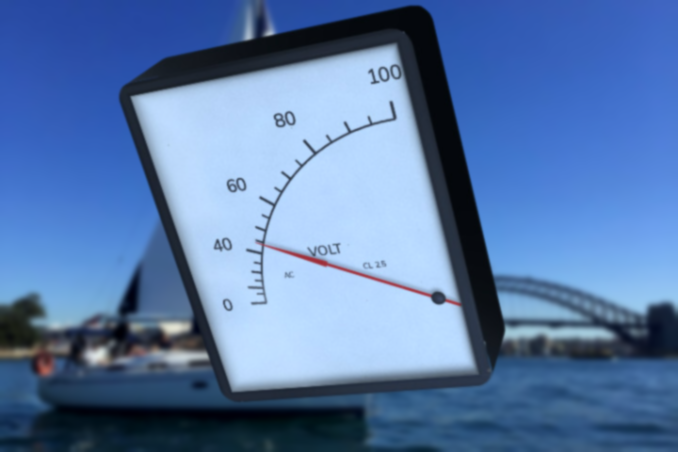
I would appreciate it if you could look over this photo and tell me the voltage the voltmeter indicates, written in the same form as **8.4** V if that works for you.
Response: **45** V
